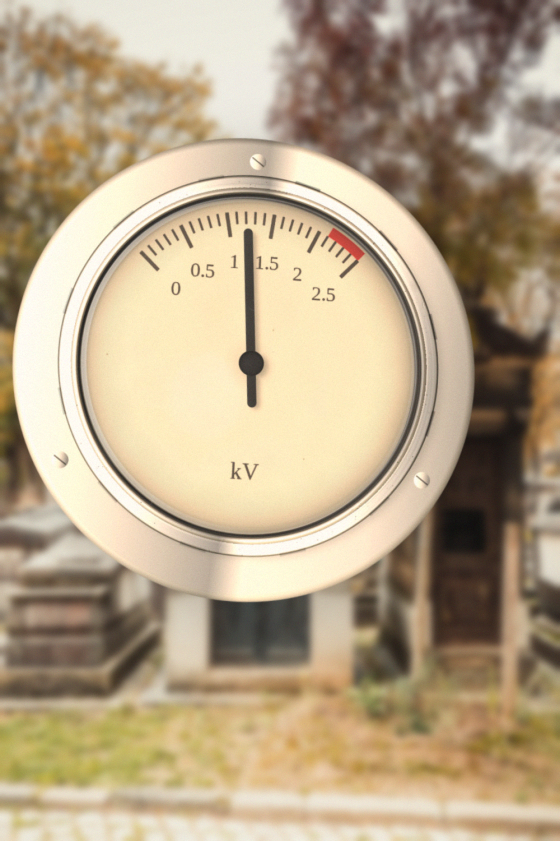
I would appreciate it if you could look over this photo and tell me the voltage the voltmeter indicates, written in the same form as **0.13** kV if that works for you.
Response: **1.2** kV
